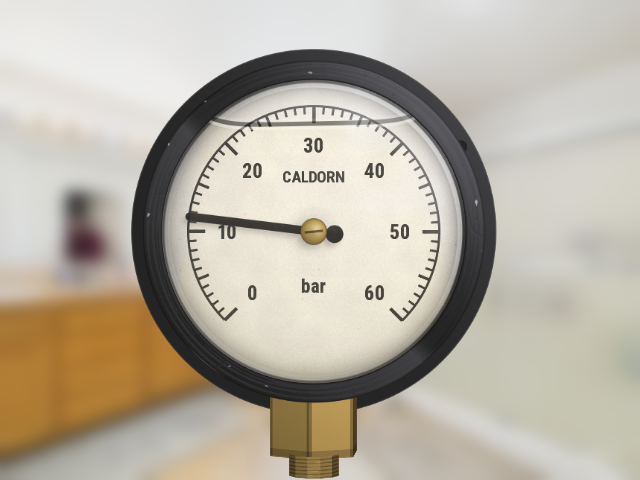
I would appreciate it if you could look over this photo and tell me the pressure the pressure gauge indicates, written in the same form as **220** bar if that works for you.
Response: **11.5** bar
